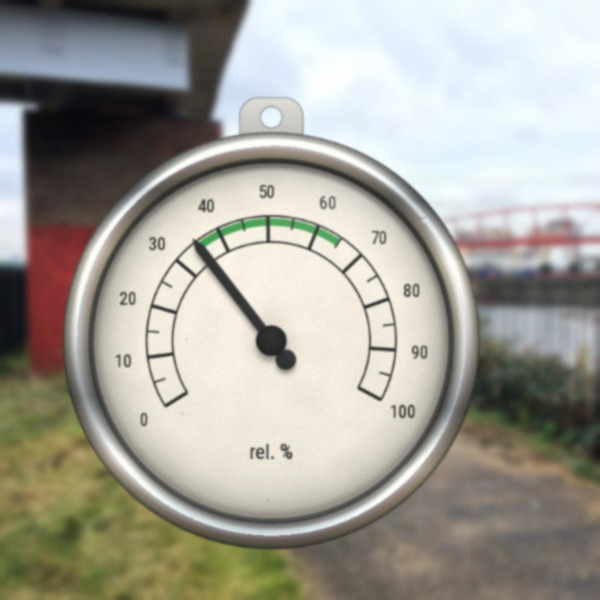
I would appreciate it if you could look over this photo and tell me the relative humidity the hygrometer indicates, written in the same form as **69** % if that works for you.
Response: **35** %
